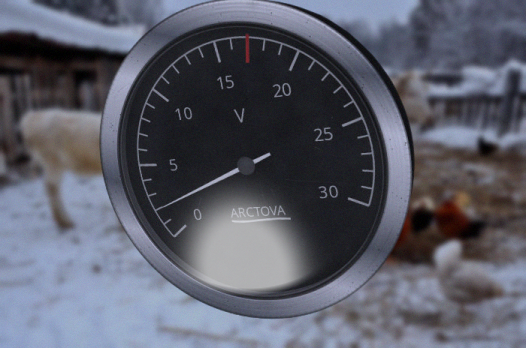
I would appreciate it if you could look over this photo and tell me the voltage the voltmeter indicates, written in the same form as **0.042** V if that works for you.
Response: **2** V
